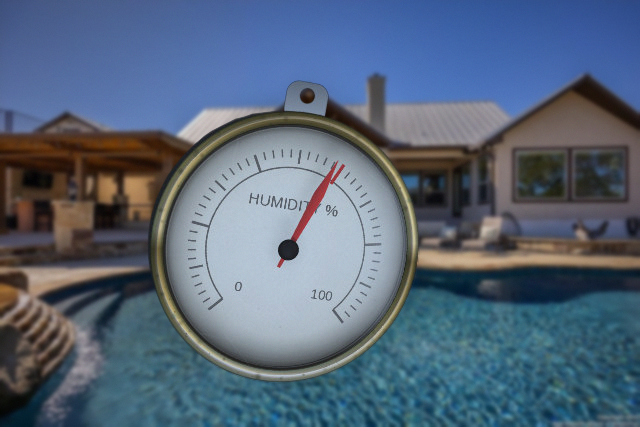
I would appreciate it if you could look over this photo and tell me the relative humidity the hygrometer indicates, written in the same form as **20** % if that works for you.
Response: **58** %
